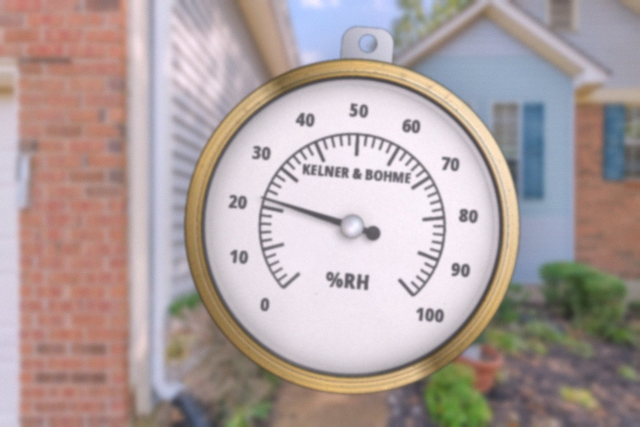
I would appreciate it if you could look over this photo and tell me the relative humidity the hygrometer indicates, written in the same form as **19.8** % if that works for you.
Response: **22** %
